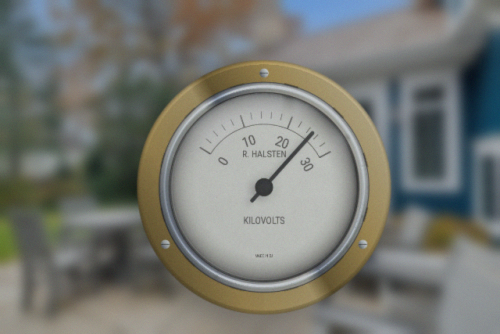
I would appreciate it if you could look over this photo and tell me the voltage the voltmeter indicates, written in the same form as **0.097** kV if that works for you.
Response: **25** kV
